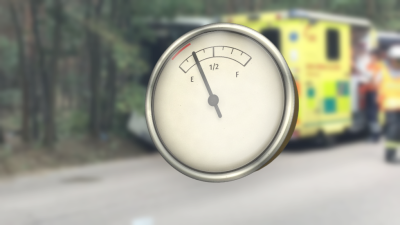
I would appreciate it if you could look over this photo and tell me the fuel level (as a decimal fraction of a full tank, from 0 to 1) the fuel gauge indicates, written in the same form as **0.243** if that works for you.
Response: **0.25**
